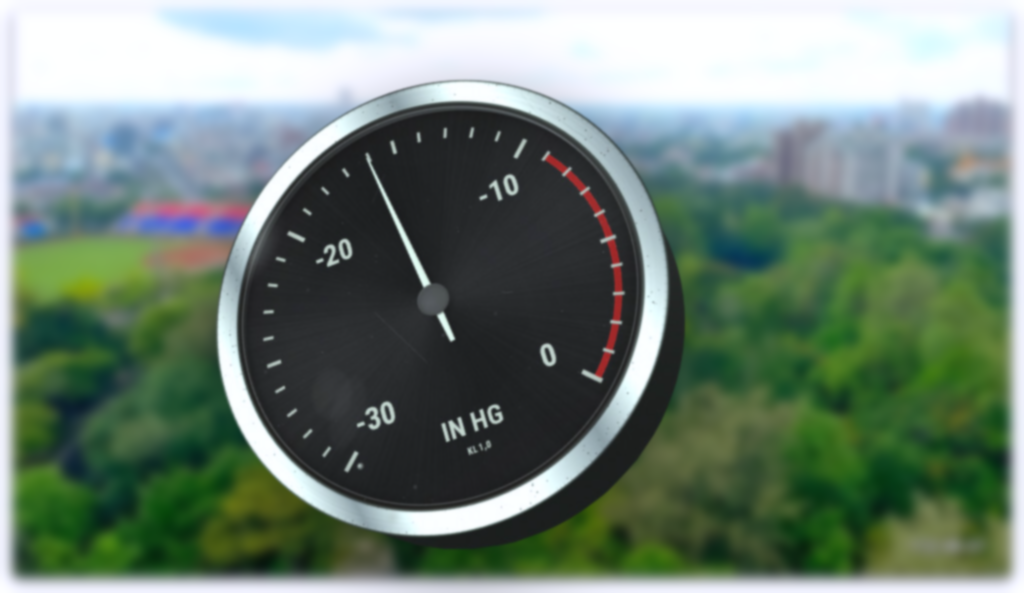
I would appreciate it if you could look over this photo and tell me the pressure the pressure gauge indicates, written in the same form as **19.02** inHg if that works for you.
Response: **-16** inHg
